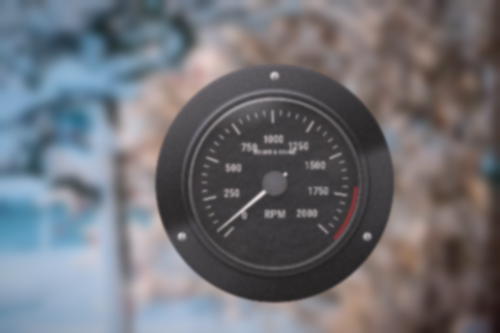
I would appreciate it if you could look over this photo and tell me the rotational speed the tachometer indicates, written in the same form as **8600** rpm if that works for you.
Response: **50** rpm
